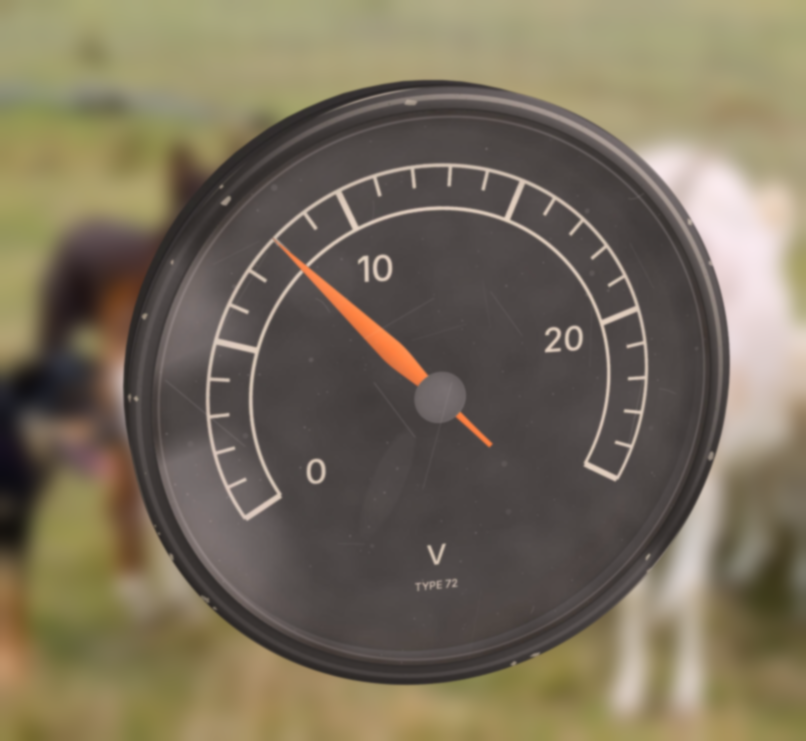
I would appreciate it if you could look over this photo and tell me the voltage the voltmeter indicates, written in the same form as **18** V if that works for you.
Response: **8** V
